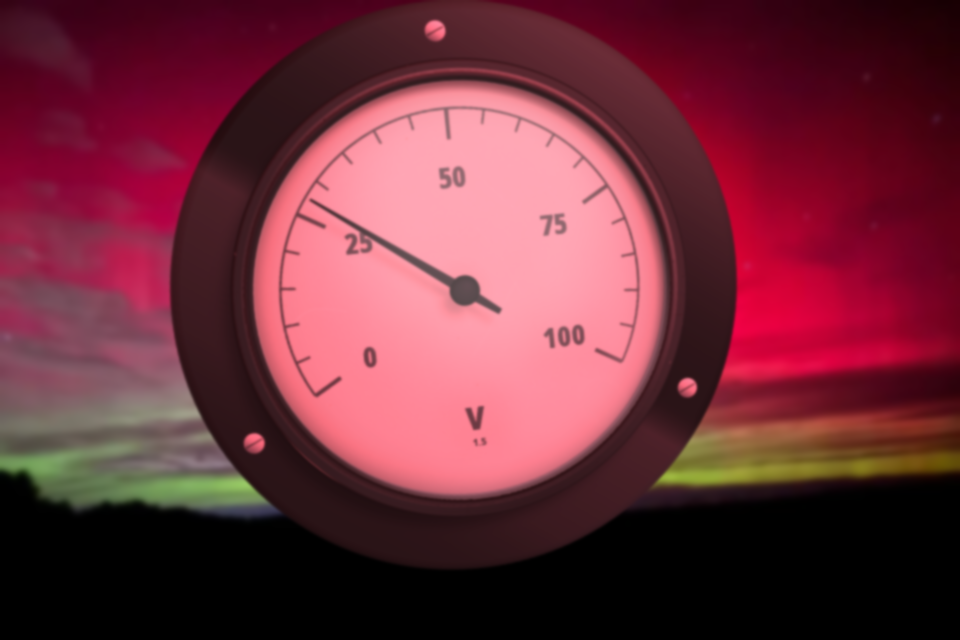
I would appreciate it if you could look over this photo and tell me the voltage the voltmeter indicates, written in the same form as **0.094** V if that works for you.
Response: **27.5** V
